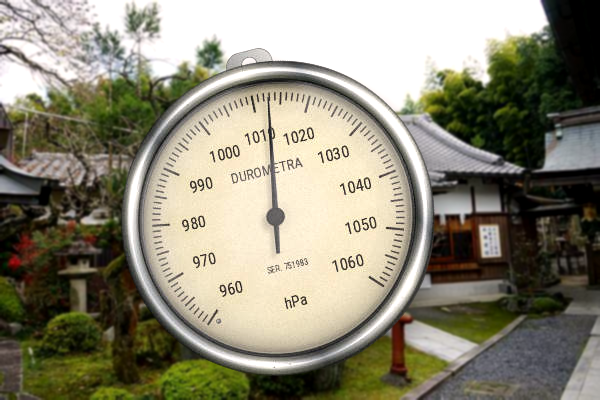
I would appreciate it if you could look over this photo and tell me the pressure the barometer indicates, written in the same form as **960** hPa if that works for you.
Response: **1013** hPa
